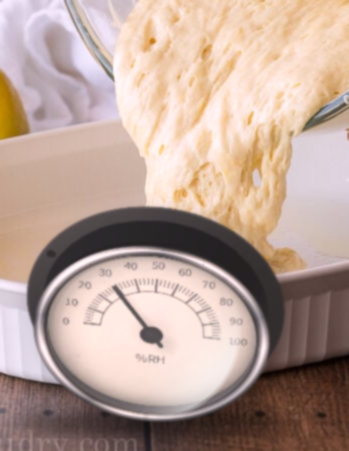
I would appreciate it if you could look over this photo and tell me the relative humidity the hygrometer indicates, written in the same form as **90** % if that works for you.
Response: **30** %
